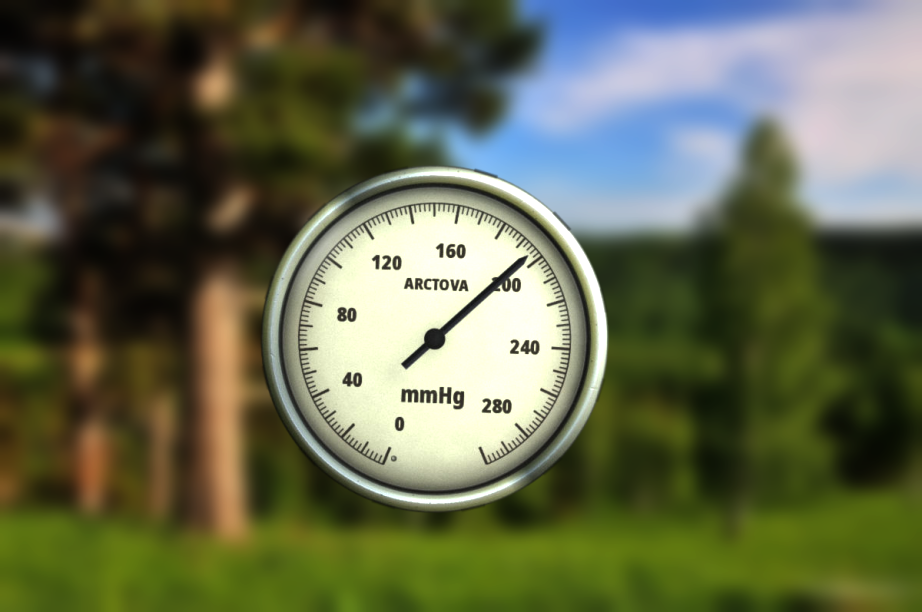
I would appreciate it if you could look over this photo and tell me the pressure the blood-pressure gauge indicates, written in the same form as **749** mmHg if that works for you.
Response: **196** mmHg
